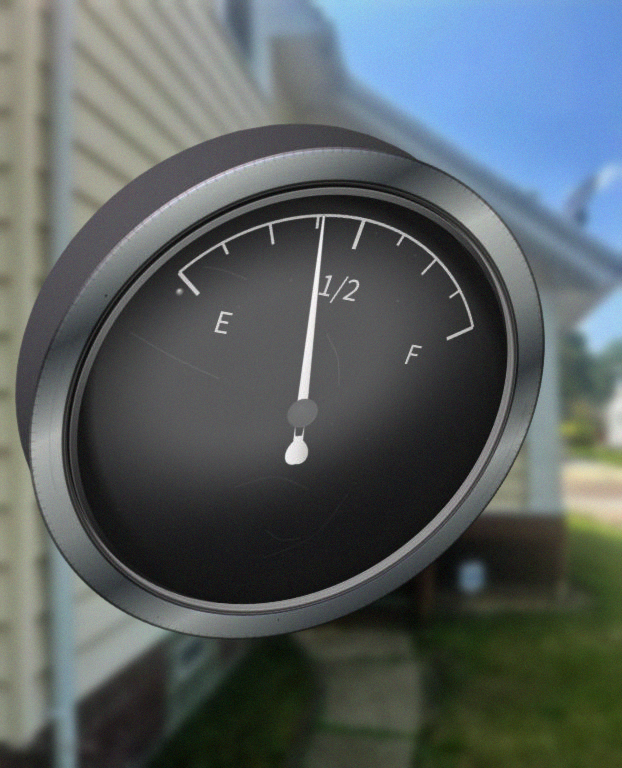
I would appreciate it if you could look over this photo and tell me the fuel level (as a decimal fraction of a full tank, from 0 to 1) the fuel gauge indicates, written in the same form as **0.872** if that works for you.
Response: **0.375**
